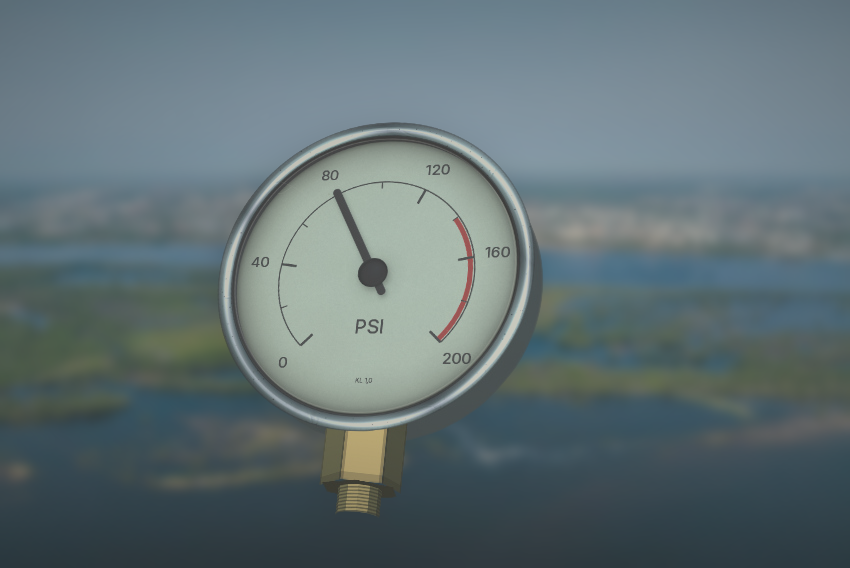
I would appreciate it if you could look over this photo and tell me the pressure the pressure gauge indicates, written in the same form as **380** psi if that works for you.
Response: **80** psi
